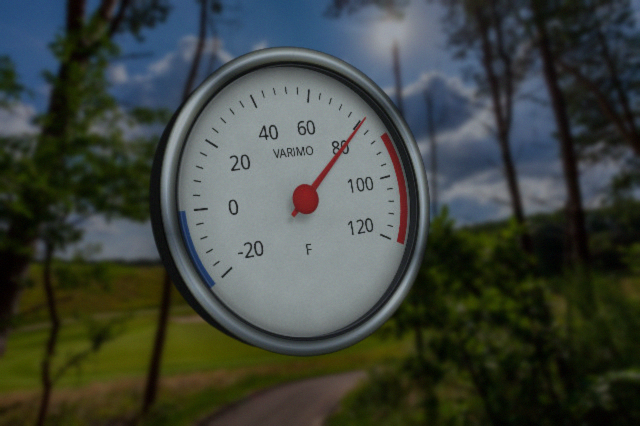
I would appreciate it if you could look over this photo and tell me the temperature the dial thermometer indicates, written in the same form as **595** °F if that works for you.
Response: **80** °F
